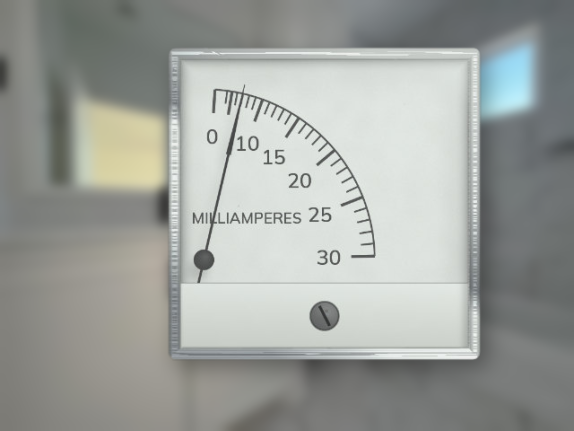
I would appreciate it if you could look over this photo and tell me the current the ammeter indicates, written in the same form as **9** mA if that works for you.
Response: **7** mA
